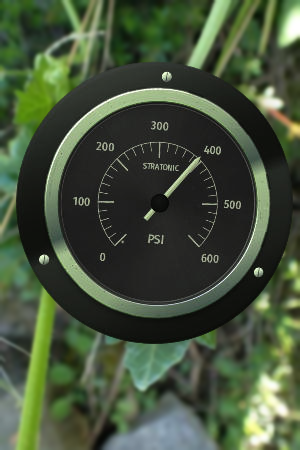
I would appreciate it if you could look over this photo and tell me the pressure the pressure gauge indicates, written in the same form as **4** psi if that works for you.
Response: **390** psi
